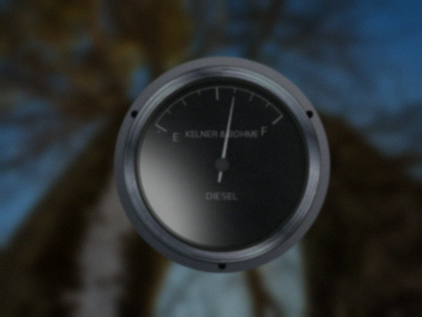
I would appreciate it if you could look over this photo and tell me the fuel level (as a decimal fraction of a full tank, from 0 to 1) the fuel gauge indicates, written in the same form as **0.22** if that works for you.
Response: **0.625**
